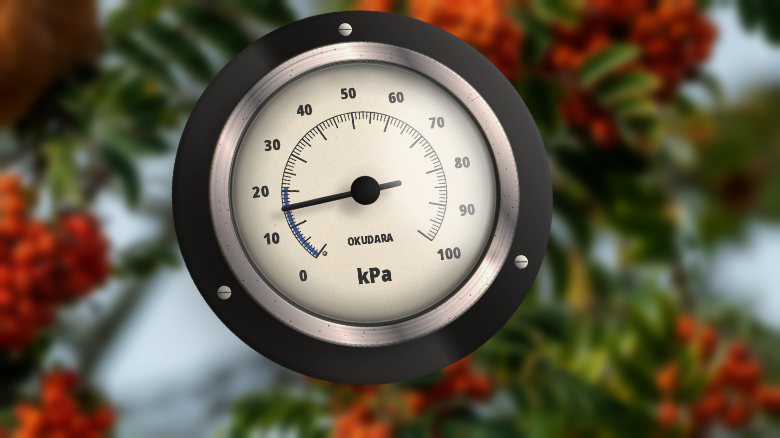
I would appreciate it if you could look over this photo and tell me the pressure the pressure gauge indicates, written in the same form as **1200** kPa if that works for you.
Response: **15** kPa
